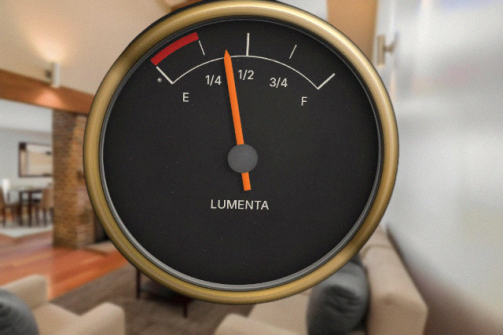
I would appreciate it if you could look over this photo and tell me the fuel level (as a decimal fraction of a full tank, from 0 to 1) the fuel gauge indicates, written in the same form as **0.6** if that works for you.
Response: **0.375**
